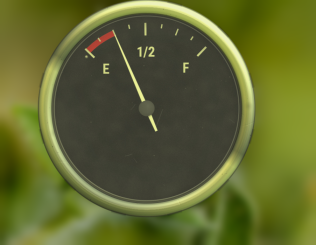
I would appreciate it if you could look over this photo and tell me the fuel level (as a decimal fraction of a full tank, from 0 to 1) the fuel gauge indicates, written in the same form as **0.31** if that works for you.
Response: **0.25**
